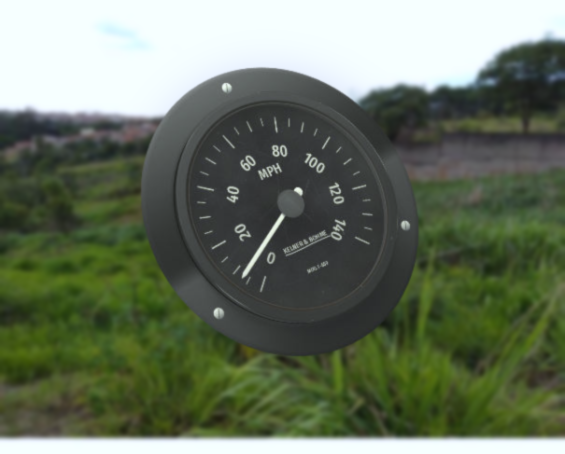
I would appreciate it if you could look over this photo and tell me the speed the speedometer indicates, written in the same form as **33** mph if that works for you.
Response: **7.5** mph
